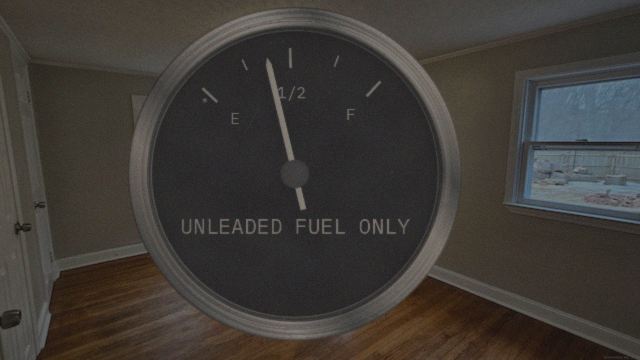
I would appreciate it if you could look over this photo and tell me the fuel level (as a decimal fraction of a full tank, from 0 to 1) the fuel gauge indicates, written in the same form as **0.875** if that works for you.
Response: **0.375**
